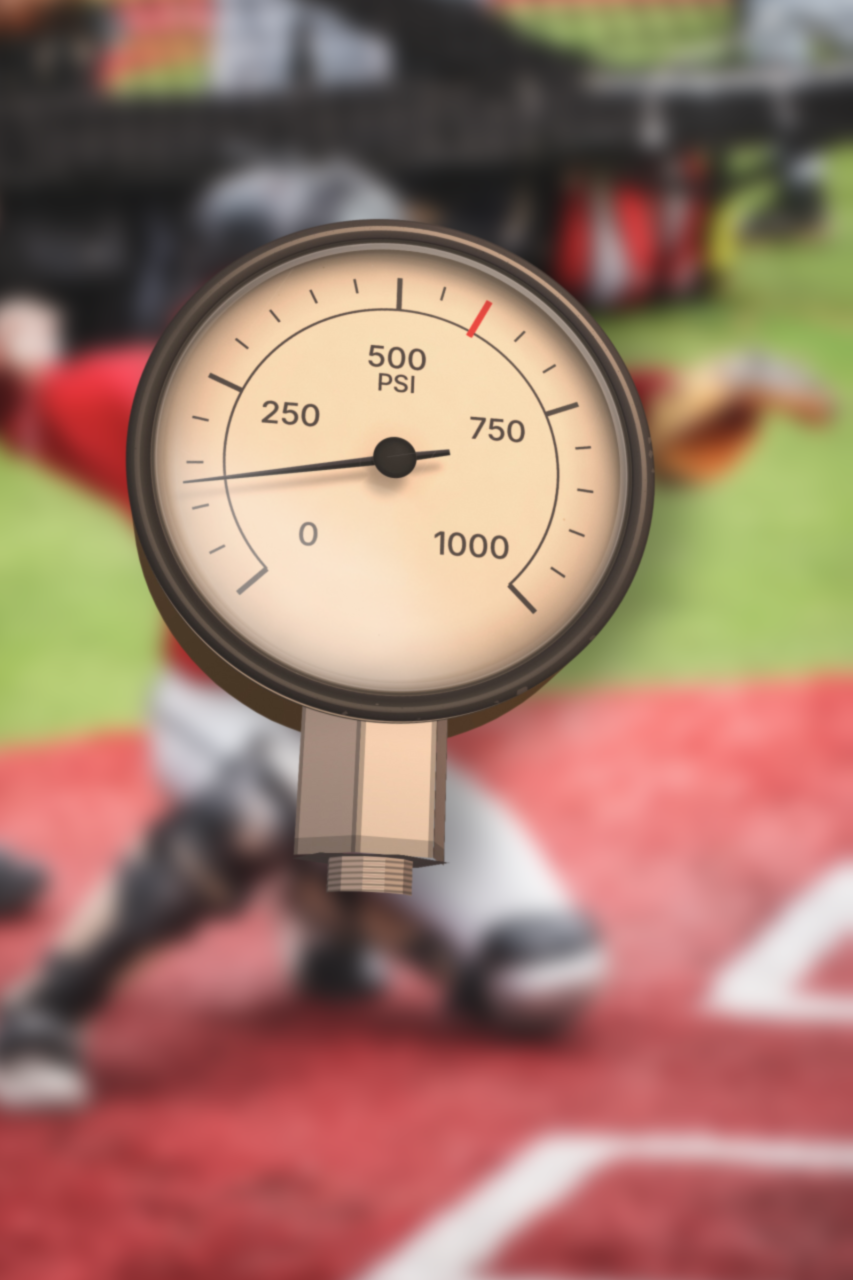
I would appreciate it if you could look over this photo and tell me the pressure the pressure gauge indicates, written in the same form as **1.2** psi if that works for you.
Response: **125** psi
